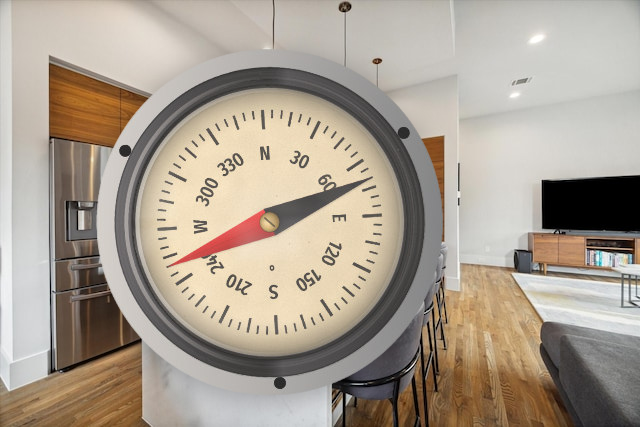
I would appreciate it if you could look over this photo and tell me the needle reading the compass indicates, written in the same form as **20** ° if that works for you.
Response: **250** °
